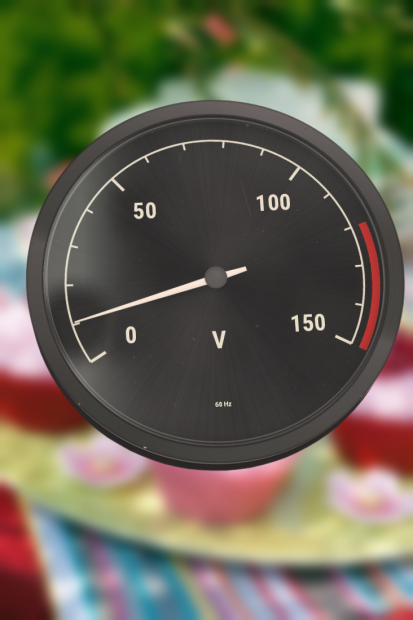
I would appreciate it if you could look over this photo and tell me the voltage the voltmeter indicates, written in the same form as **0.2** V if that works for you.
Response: **10** V
